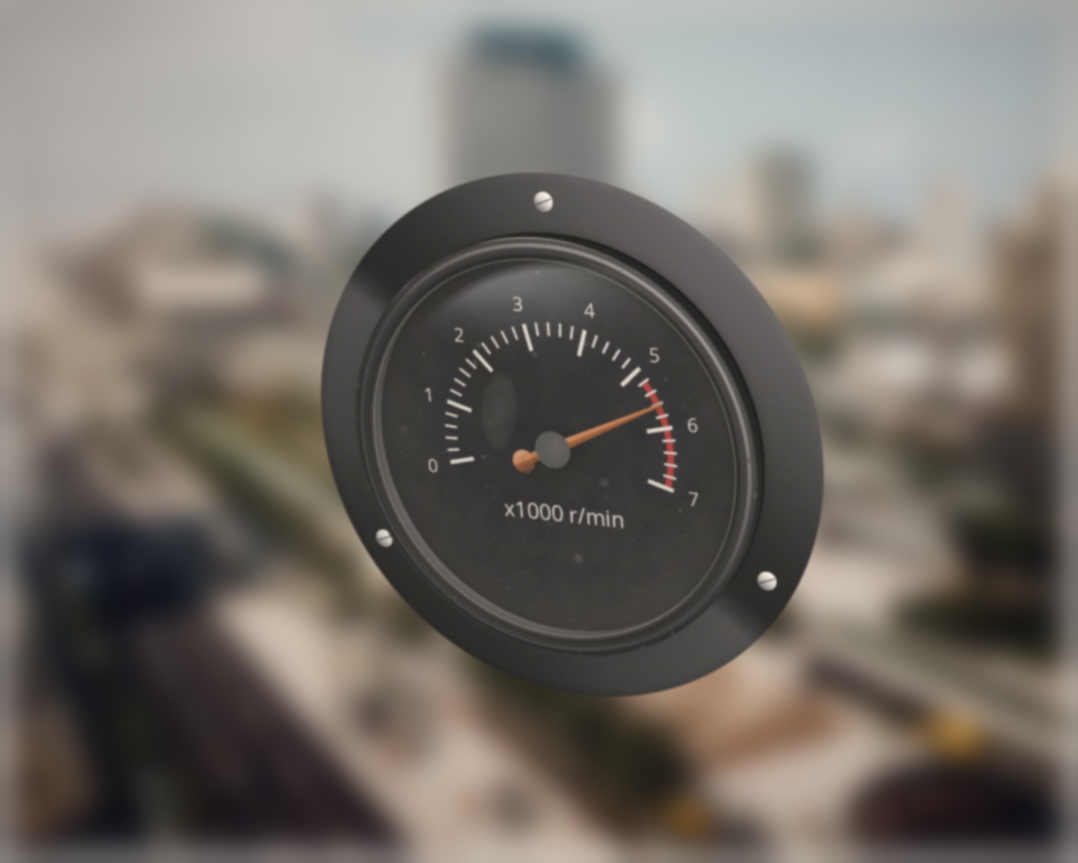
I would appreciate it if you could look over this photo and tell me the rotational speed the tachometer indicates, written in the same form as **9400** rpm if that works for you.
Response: **5600** rpm
